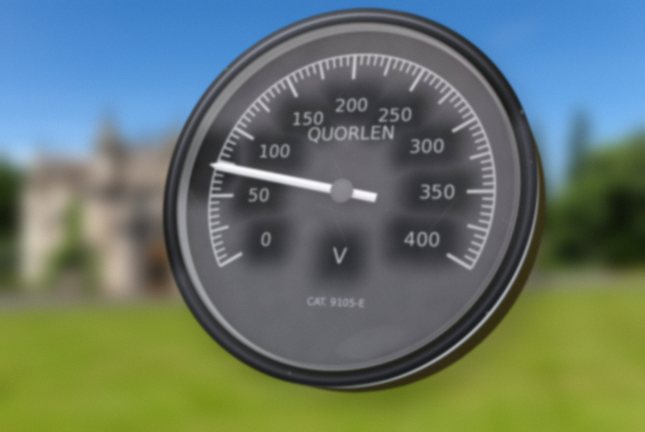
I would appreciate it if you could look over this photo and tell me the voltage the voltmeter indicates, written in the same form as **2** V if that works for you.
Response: **70** V
